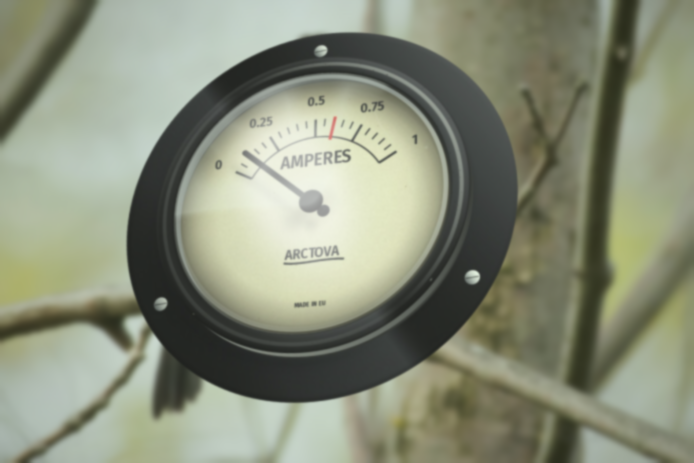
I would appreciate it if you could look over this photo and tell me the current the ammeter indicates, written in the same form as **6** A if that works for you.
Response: **0.1** A
